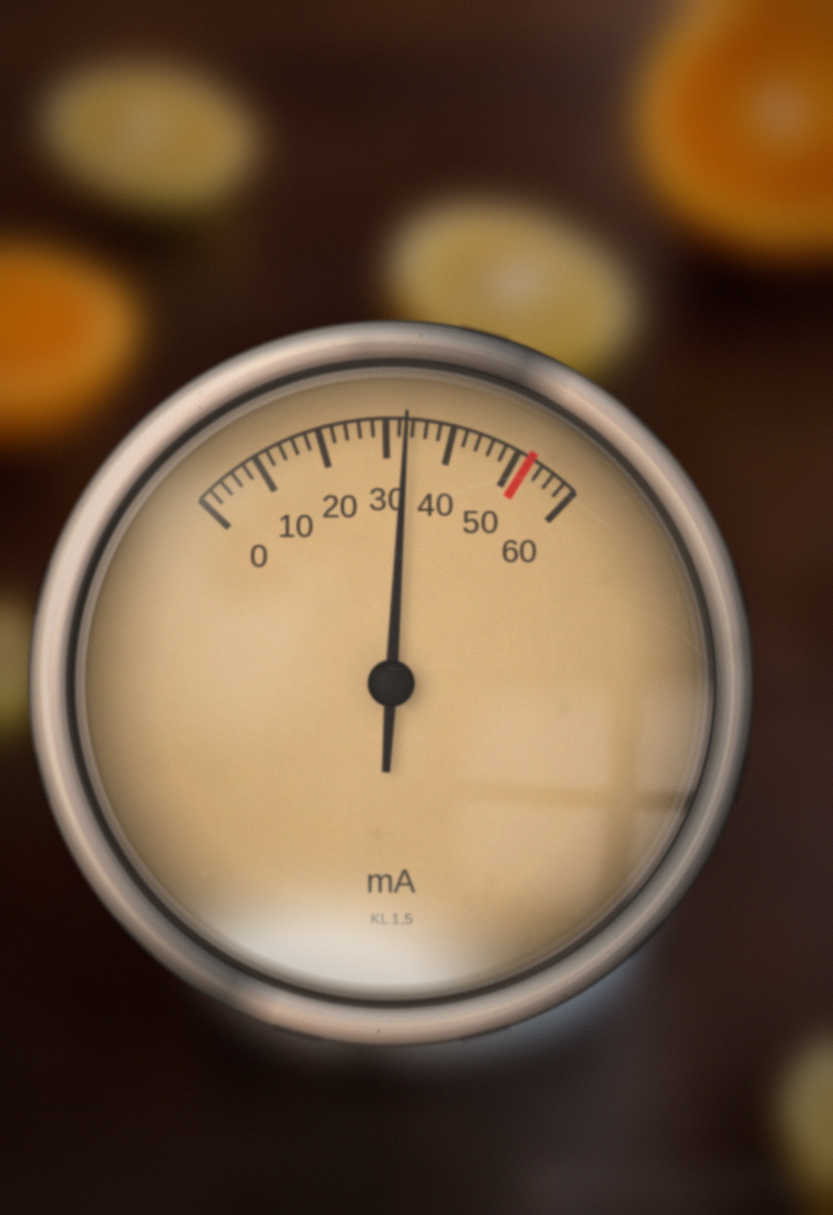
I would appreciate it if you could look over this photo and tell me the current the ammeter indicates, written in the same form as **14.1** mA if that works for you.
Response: **33** mA
